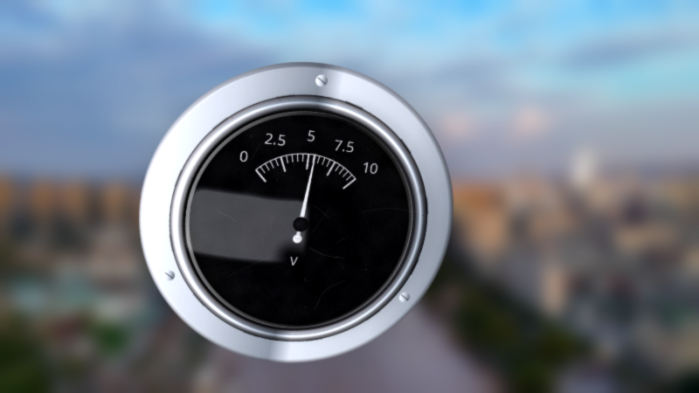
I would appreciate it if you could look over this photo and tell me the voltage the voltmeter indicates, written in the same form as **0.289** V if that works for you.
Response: **5.5** V
